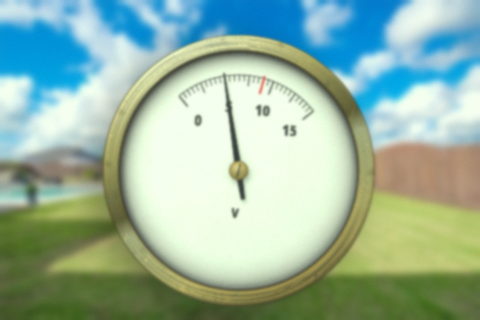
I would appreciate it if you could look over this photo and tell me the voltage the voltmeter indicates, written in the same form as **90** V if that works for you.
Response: **5** V
